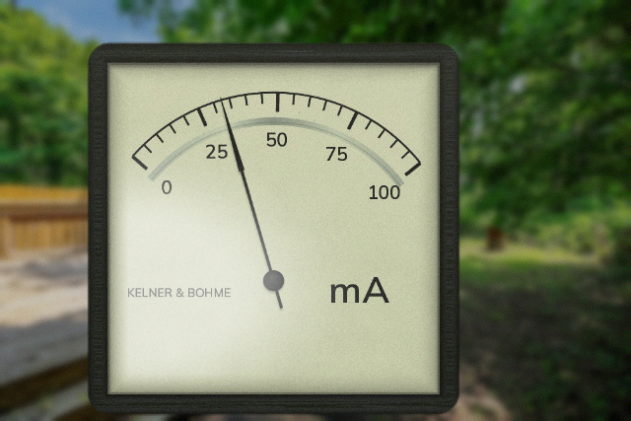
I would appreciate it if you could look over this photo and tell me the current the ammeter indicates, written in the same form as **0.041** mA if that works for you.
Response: **32.5** mA
